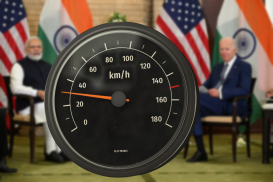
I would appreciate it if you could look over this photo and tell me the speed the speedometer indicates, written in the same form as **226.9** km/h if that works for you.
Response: **30** km/h
